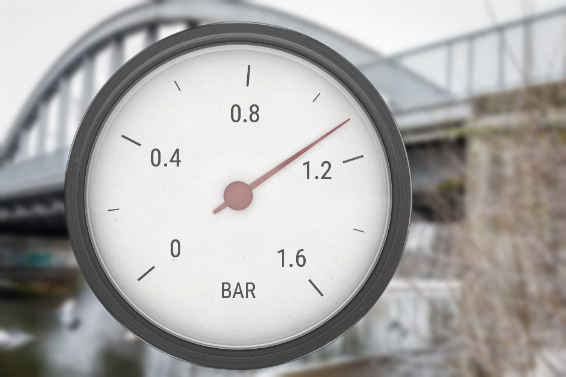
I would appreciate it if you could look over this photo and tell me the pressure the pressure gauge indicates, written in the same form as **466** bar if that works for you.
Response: **1.1** bar
